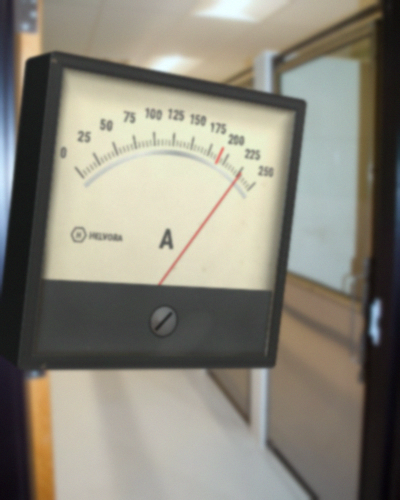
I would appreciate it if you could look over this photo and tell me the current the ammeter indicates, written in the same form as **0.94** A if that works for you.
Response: **225** A
